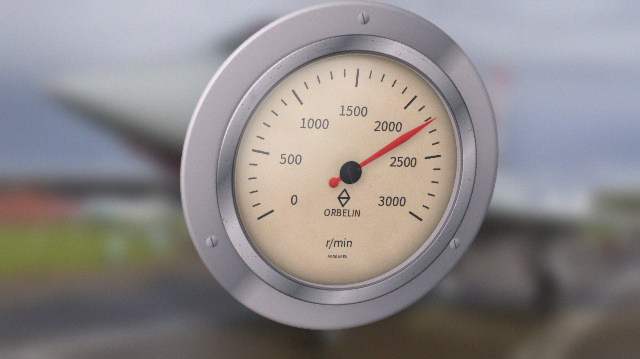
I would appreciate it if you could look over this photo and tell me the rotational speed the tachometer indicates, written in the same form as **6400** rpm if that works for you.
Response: **2200** rpm
